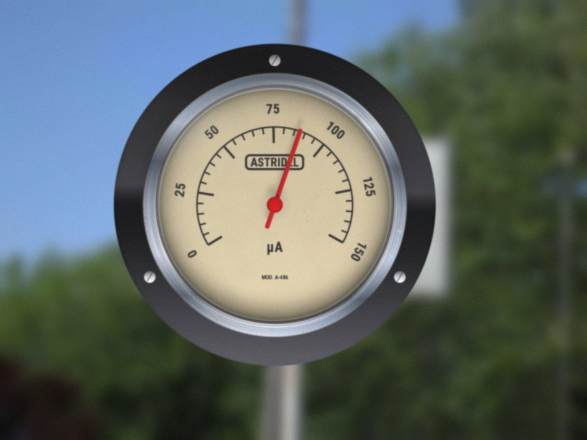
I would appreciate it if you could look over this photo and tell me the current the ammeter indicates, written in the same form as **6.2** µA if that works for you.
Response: **87.5** µA
